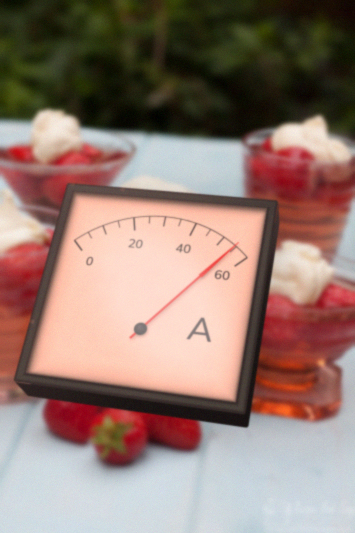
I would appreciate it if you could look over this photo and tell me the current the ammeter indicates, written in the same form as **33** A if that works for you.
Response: **55** A
